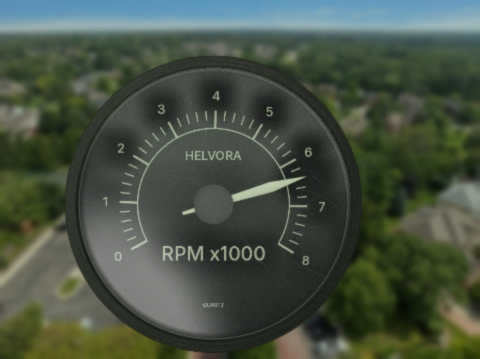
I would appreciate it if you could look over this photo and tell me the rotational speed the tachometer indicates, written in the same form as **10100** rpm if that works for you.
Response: **6400** rpm
